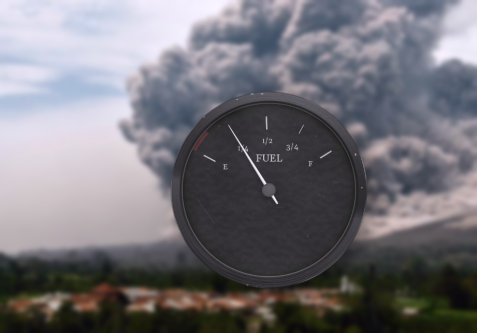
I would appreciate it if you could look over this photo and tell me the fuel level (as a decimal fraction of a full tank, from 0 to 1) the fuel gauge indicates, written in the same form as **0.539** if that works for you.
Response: **0.25**
